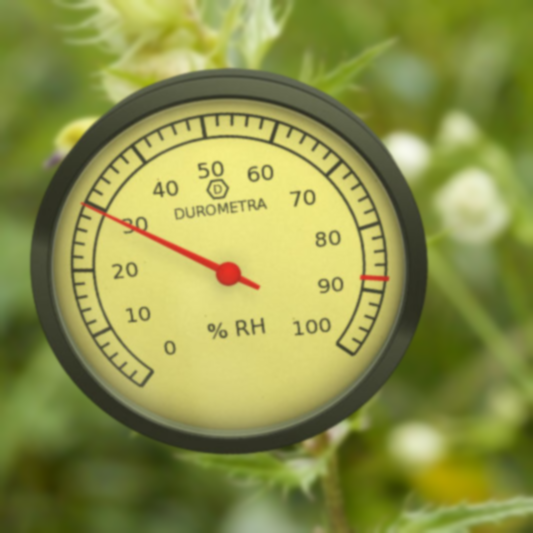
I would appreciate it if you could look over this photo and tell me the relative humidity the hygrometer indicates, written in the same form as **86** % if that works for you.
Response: **30** %
